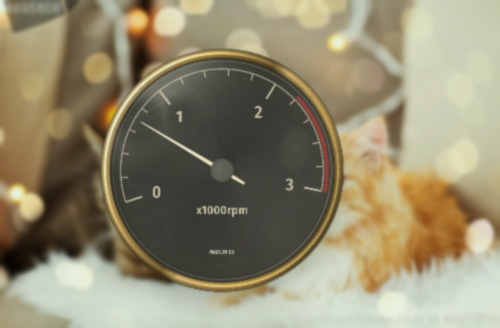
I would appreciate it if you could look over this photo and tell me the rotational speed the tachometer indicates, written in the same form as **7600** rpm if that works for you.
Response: **700** rpm
